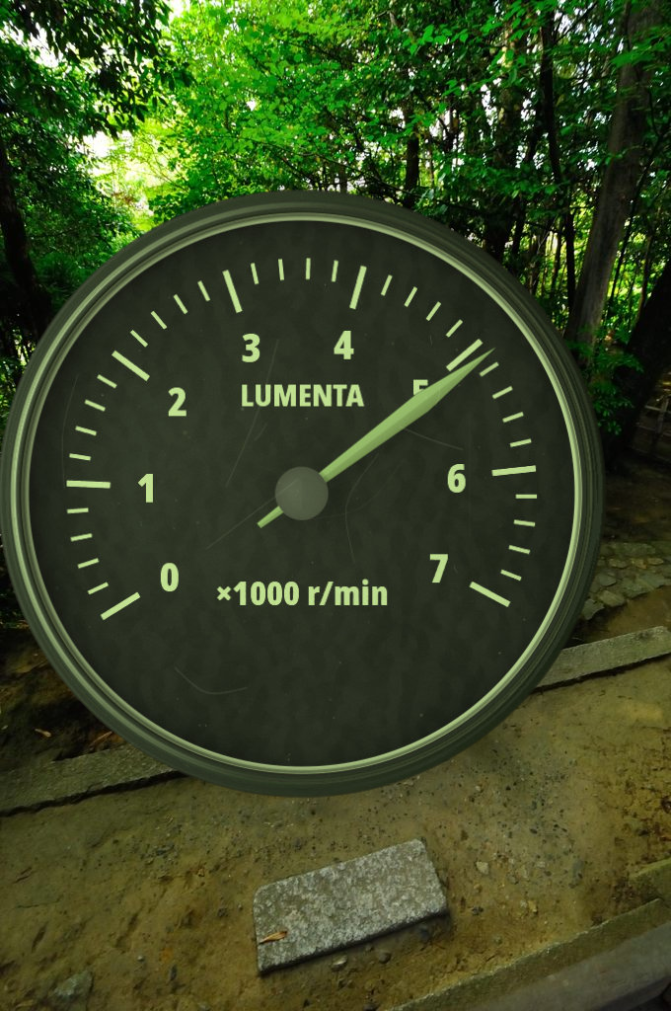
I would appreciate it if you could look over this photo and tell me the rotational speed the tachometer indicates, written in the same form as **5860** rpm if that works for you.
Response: **5100** rpm
